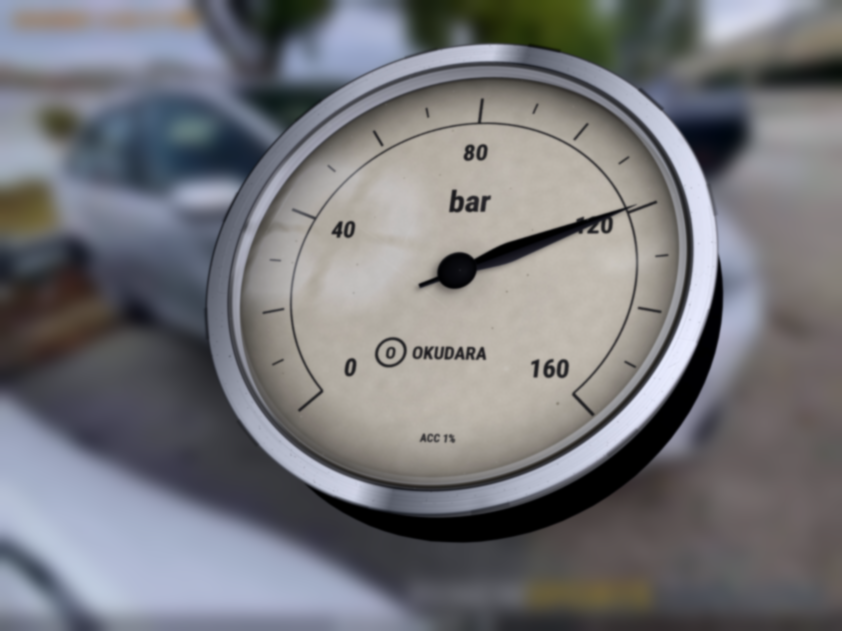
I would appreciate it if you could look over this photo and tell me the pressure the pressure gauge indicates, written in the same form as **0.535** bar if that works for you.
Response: **120** bar
